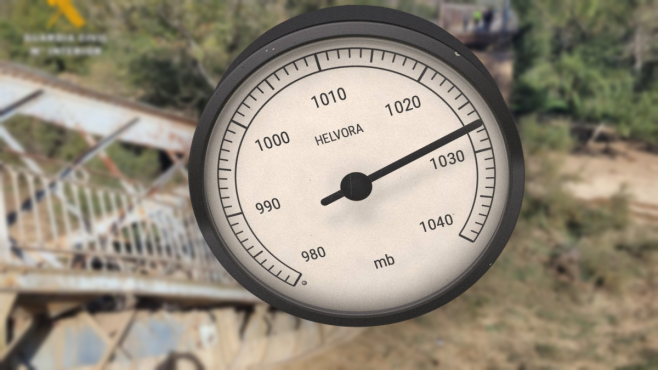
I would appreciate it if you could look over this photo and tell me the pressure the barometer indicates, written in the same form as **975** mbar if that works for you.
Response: **1027** mbar
